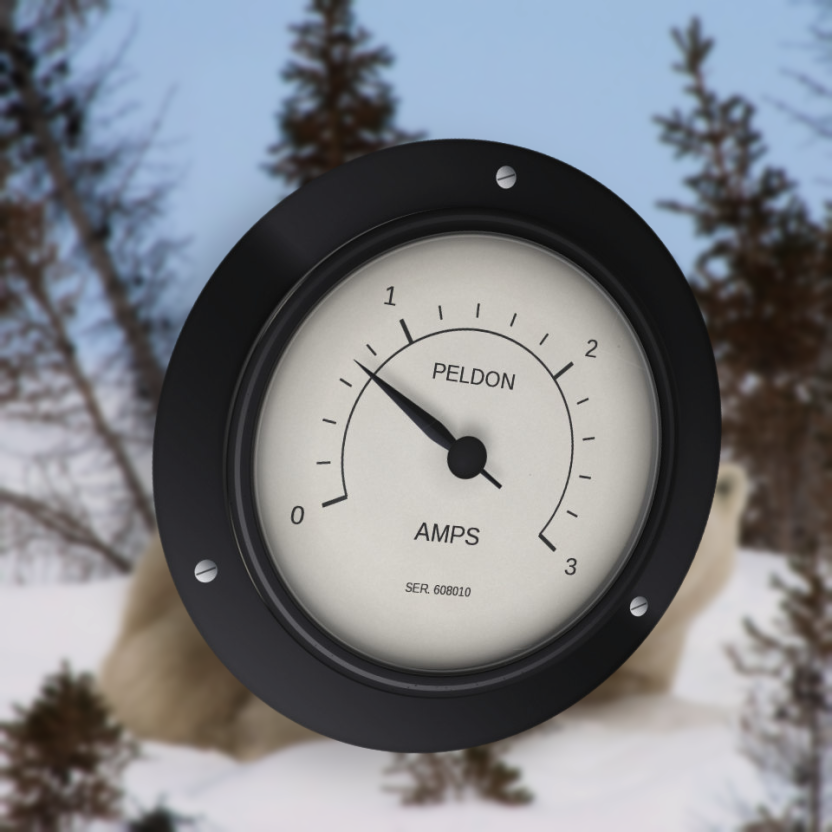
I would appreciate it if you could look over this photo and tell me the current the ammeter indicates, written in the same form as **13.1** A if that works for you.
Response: **0.7** A
